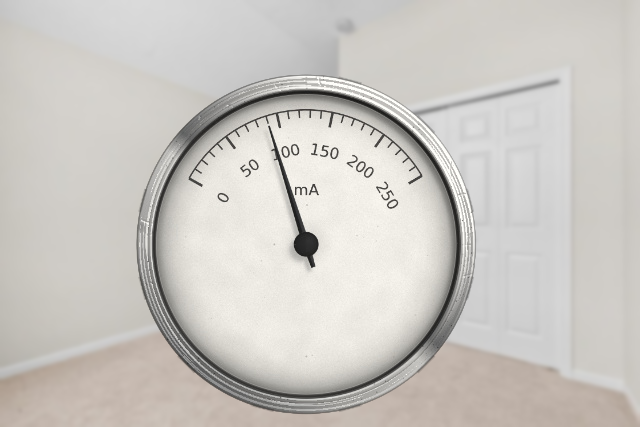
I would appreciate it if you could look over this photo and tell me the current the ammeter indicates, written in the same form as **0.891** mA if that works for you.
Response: **90** mA
